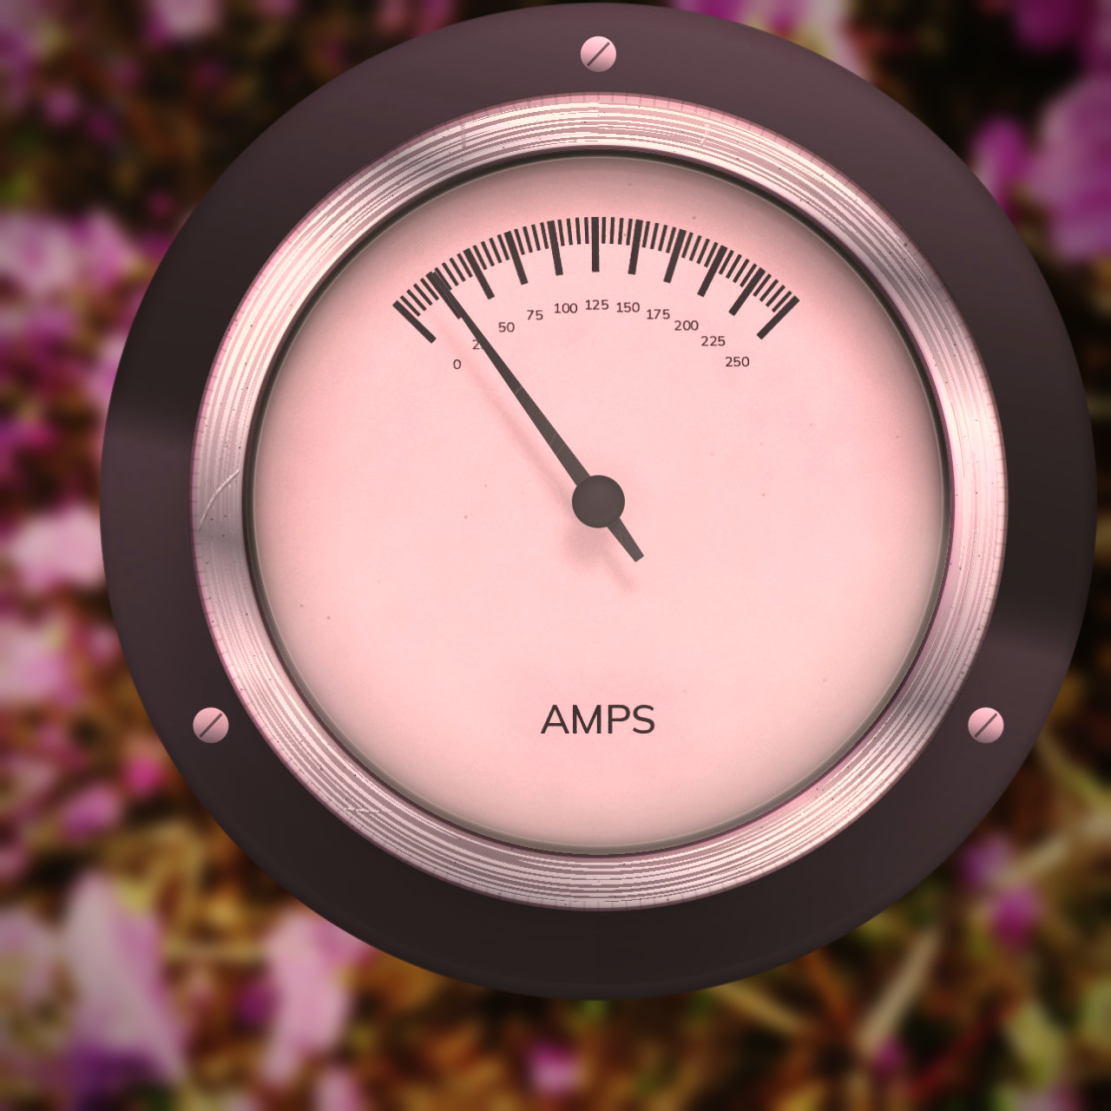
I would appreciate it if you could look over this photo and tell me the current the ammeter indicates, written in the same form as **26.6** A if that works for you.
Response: **27.5** A
